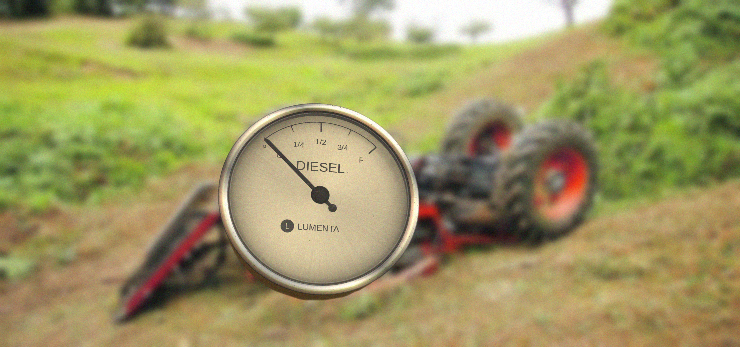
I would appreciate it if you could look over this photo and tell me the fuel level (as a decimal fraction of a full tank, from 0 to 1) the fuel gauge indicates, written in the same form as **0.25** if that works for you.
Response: **0**
